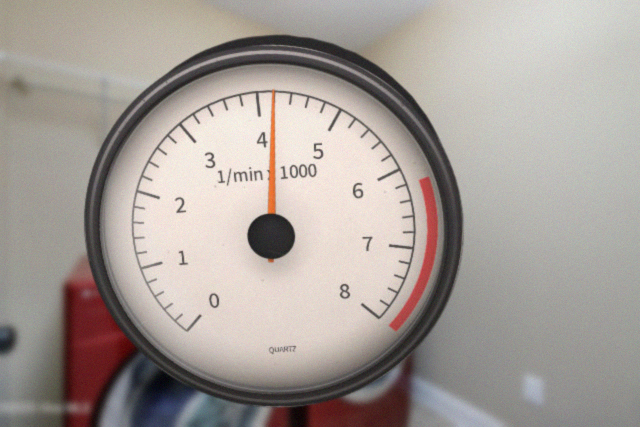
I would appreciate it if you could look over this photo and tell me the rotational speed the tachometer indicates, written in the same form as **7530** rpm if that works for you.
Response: **4200** rpm
